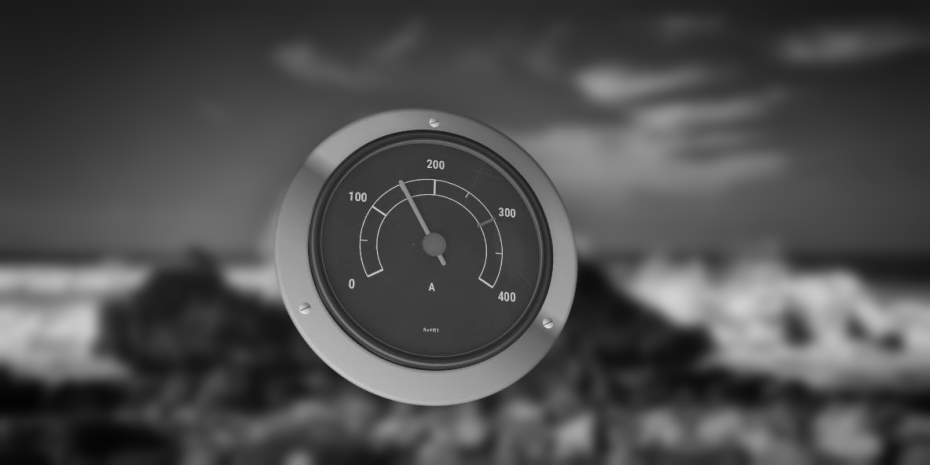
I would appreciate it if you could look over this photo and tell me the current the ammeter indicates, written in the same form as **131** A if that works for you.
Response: **150** A
